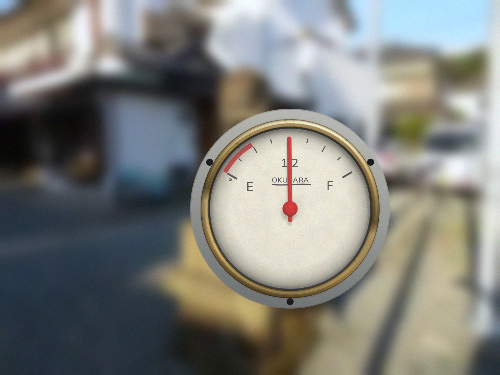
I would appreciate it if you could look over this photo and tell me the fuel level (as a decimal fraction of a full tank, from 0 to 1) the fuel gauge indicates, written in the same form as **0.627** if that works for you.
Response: **0.5**
